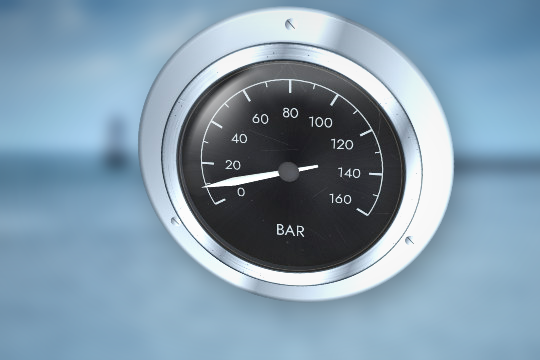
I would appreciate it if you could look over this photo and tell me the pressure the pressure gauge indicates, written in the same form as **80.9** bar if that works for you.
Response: **10** bar
